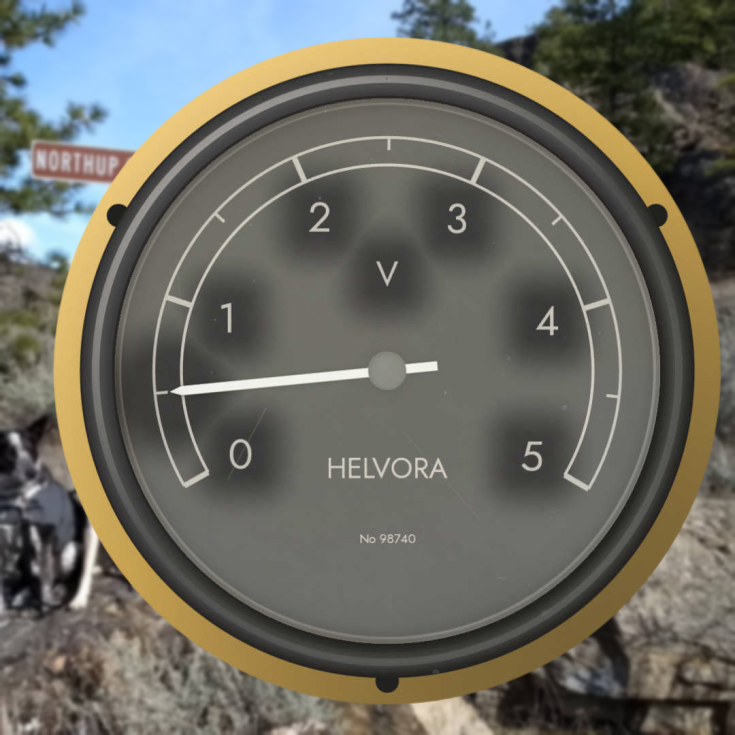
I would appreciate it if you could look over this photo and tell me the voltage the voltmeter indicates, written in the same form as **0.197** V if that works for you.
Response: **0.5** V
